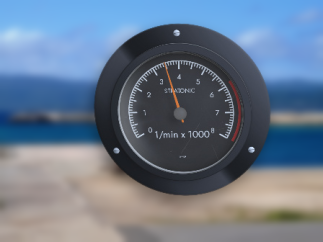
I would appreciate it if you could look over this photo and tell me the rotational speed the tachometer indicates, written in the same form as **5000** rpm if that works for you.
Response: **3500** rpm
